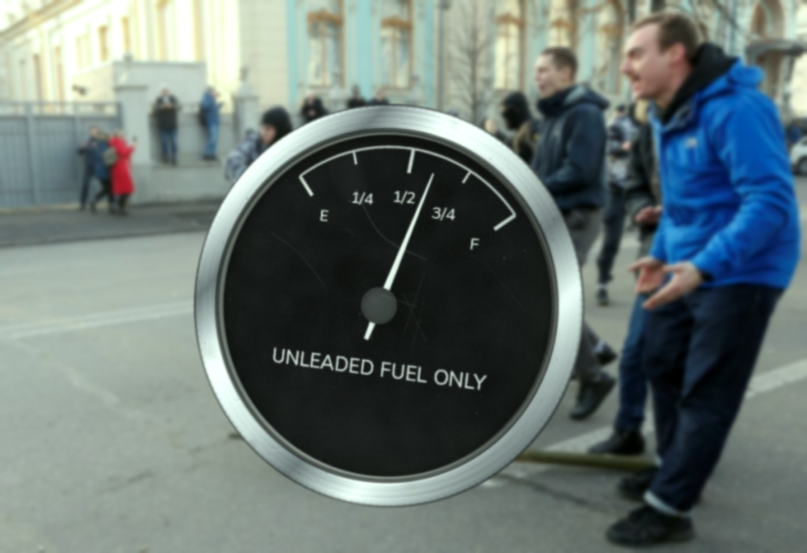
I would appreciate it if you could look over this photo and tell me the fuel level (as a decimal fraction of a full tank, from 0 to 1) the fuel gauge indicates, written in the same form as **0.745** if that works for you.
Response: **0.625**
